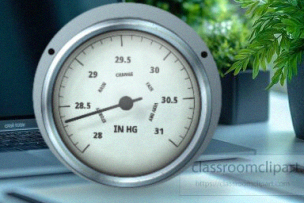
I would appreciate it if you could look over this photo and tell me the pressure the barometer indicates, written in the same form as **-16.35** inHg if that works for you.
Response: **28.35** inHg
